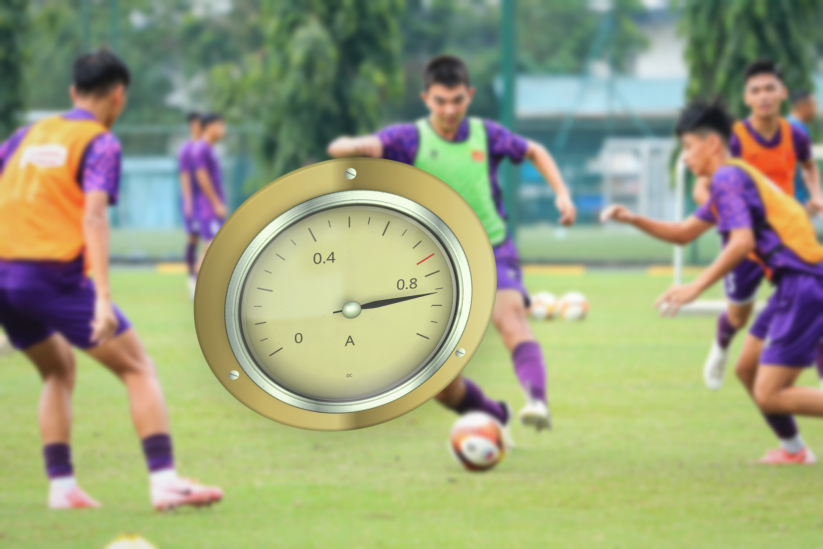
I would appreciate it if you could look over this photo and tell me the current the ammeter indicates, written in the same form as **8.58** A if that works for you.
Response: **0.85** A
